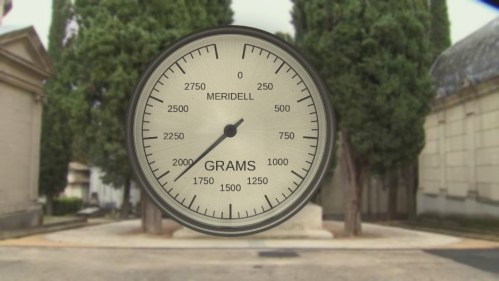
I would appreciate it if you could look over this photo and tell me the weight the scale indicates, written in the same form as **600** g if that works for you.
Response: **1925** g
